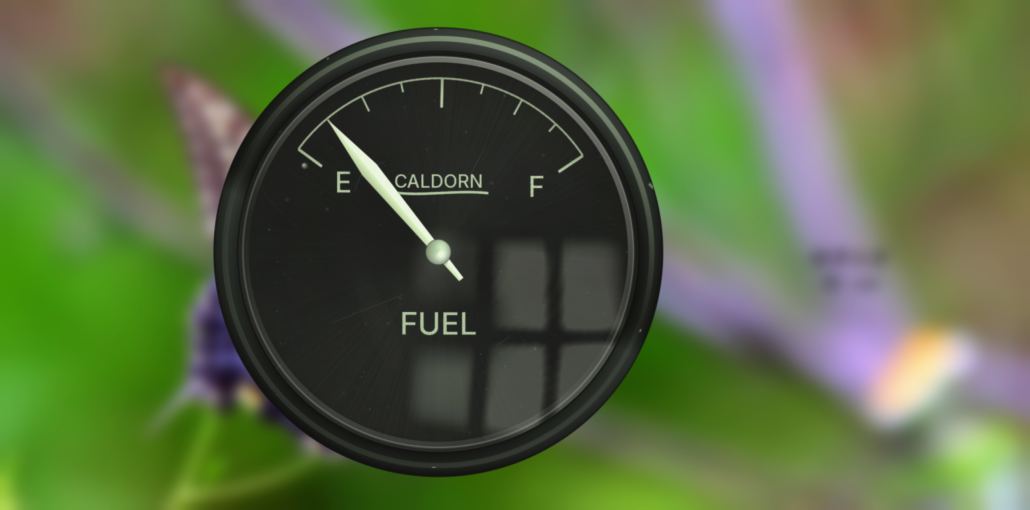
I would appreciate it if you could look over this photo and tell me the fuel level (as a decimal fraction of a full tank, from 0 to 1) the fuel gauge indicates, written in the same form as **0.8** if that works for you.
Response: **0.125**
